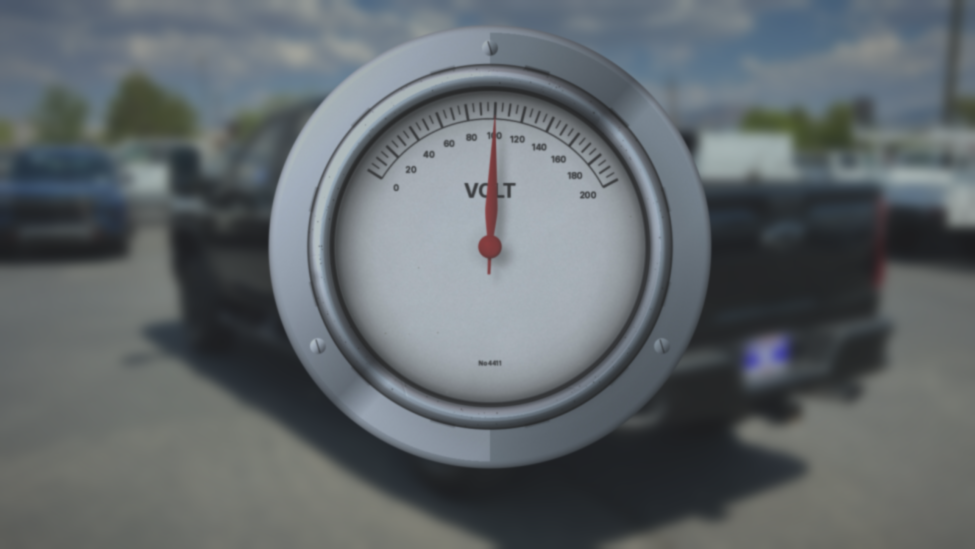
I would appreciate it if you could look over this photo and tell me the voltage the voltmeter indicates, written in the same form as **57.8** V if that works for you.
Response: **100** V
